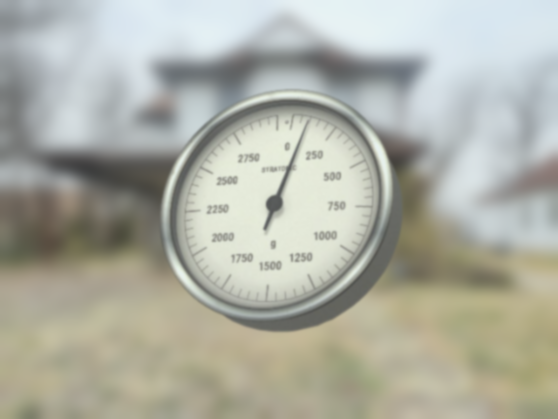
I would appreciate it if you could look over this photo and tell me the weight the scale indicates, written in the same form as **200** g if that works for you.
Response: **100** g
